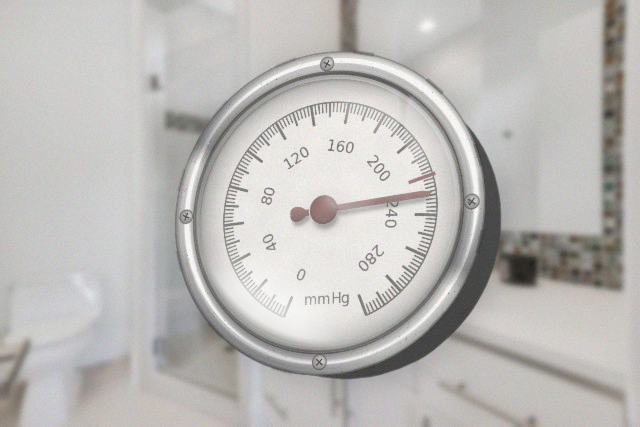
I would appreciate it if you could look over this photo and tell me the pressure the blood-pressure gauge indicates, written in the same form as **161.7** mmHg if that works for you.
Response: **230** mmHg
